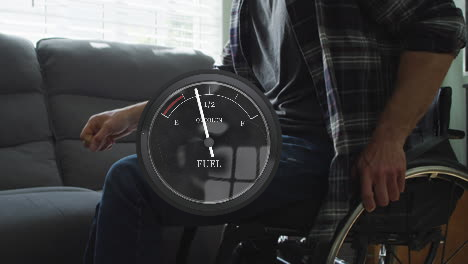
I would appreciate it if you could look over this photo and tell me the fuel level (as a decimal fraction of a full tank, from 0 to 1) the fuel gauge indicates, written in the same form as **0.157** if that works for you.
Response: **0.375**
